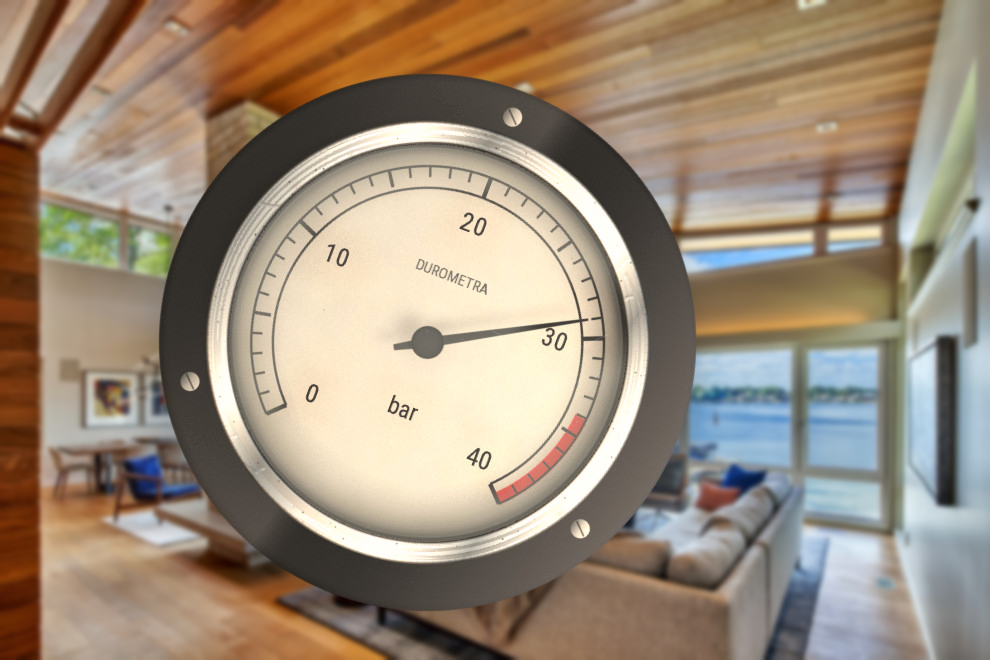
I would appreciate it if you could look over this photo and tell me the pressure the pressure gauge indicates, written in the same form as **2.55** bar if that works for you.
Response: **29** bar
